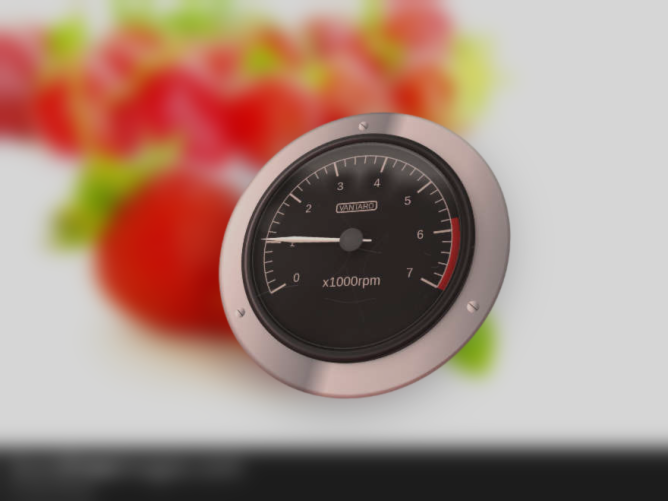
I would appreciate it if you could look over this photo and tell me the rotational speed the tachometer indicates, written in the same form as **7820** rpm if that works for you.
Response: **1000** rpm
